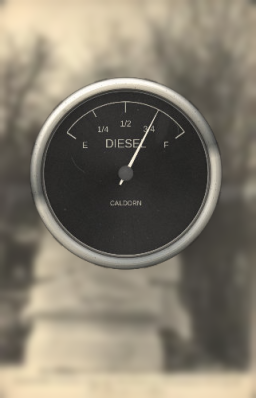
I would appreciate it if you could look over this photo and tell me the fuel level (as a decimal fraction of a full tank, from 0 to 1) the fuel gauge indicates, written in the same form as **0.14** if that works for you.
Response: **0.75**
